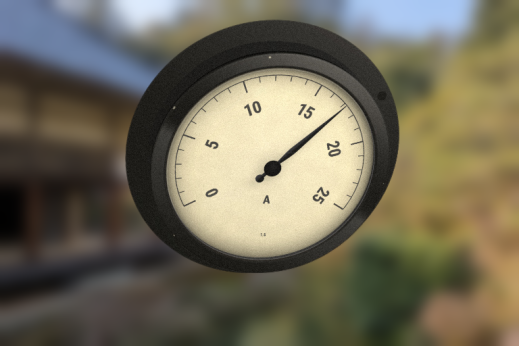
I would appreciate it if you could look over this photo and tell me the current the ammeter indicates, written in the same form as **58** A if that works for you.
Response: **17** A
